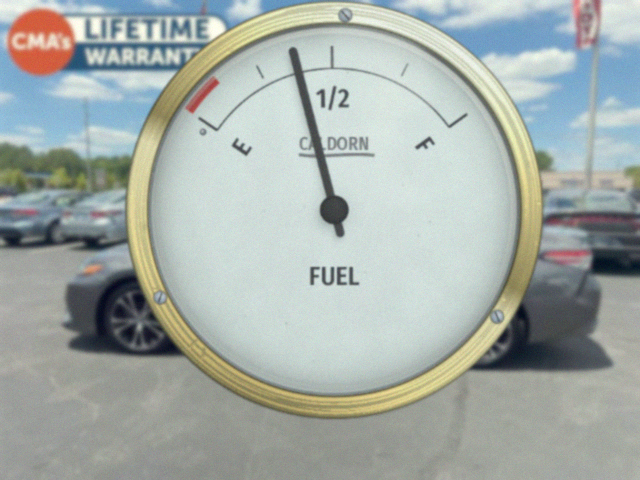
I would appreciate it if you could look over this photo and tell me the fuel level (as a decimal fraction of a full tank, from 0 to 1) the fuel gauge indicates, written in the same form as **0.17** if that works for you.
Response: **0.375**
